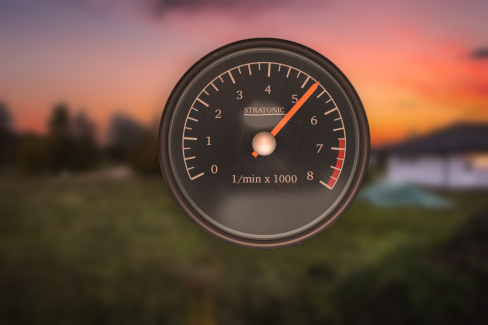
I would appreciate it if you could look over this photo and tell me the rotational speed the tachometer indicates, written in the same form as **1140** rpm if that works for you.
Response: **5250** rpm
